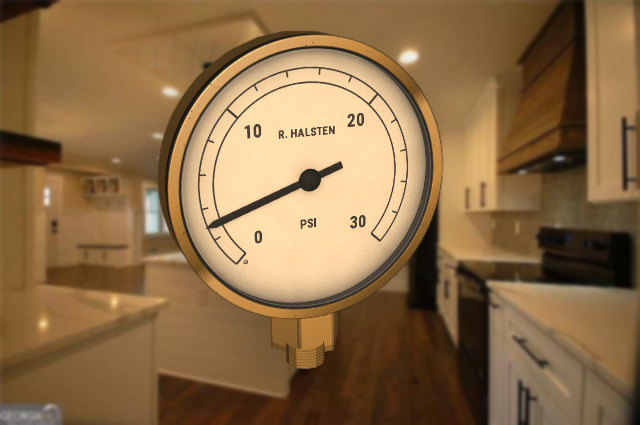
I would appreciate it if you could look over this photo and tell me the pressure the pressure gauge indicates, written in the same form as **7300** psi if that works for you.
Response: **3** psi
